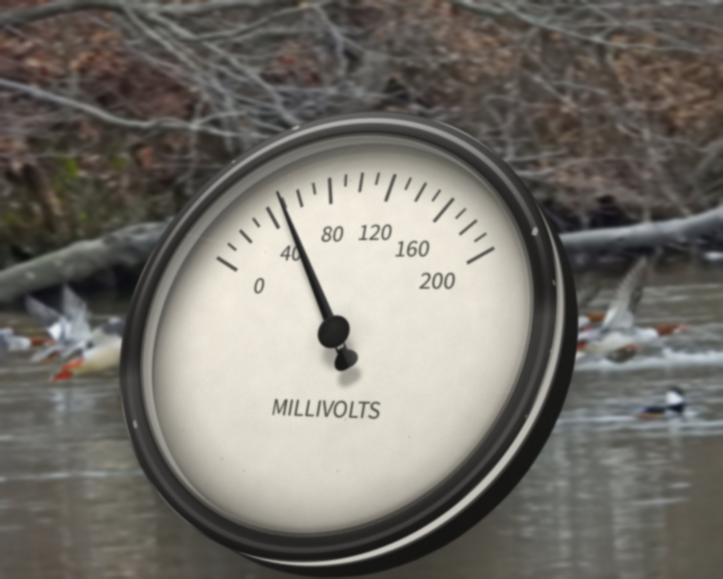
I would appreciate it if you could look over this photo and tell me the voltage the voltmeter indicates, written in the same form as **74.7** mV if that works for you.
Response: **50** mV
